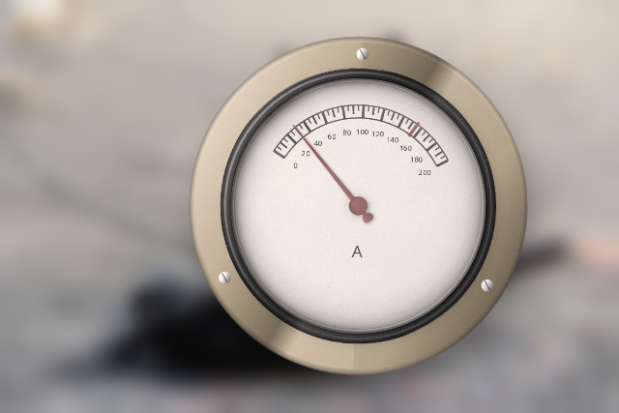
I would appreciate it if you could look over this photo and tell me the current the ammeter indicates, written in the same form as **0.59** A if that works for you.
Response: **30** A
